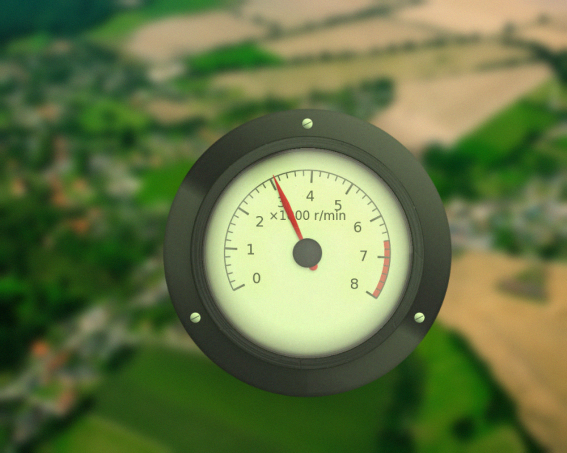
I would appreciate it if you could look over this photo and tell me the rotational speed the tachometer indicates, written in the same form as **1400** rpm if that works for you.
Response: **3100** rpm
